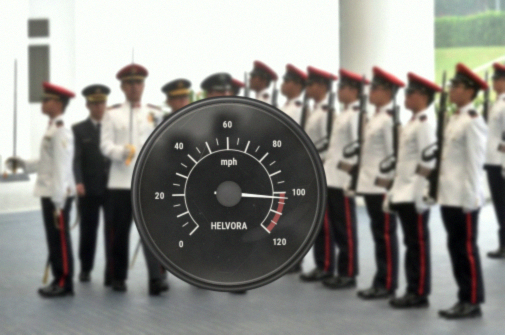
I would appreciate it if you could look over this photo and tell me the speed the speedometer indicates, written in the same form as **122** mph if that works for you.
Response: **102.5** mph
